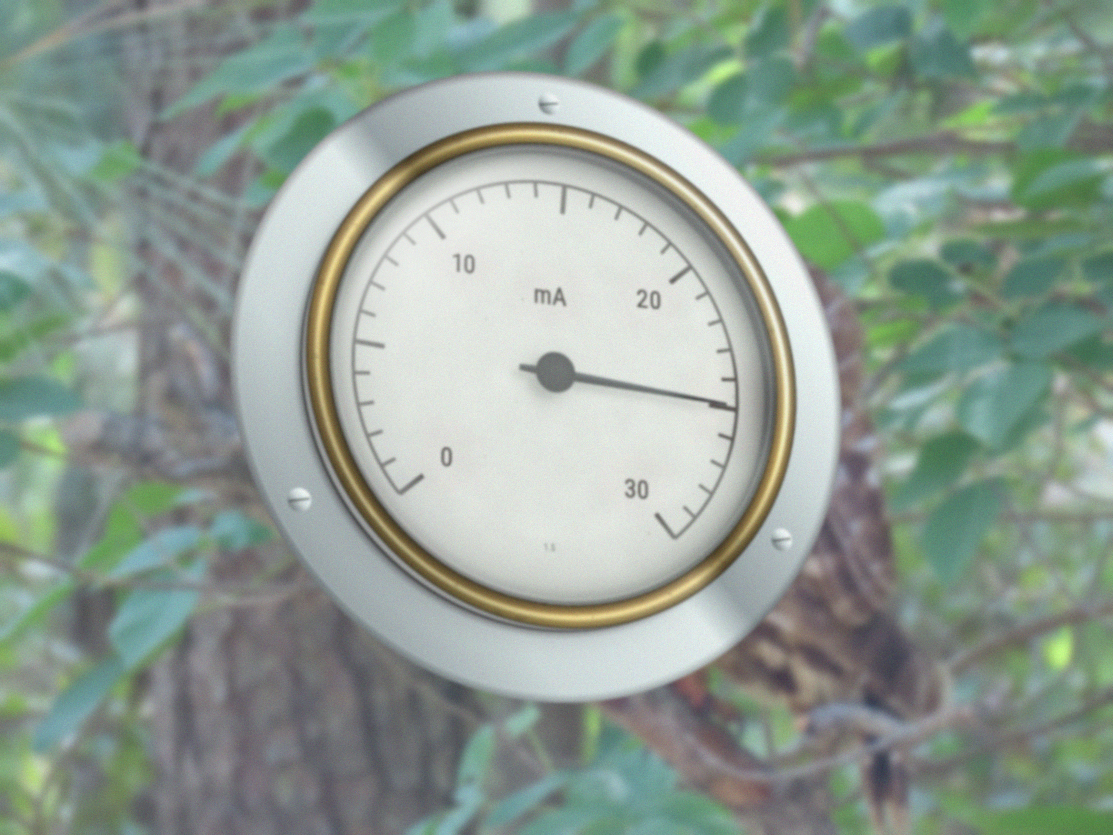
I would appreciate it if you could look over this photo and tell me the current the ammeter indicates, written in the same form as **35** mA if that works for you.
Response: **25** mA
